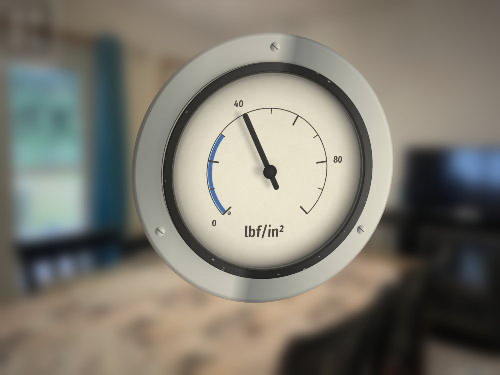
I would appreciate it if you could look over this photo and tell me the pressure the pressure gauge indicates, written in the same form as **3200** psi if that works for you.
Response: **40** psi
